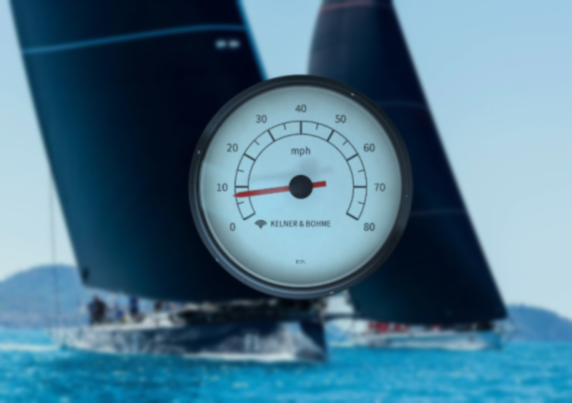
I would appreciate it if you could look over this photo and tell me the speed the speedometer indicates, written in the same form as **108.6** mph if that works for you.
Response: **7.5** mph
